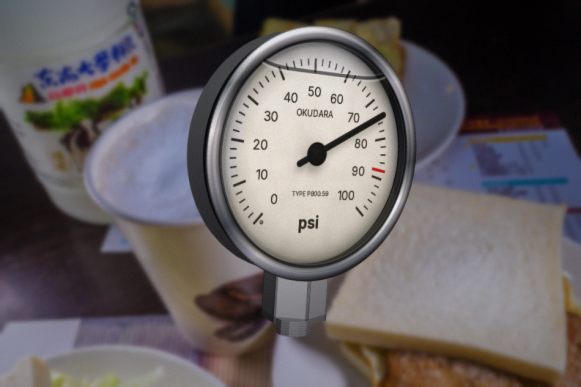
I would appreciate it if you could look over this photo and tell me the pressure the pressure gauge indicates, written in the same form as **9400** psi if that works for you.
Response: **74** psi
